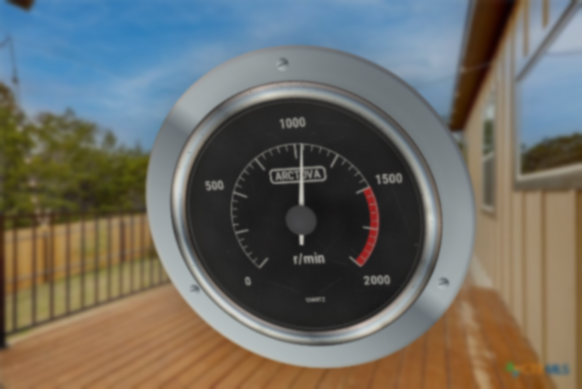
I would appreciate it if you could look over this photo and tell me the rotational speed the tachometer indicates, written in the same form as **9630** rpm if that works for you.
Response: **1050** rpm
